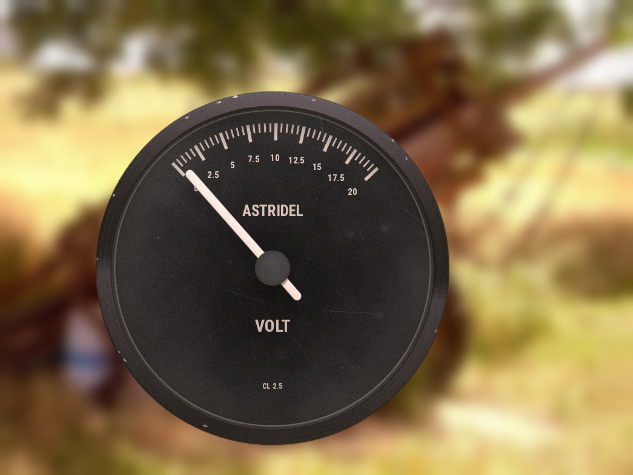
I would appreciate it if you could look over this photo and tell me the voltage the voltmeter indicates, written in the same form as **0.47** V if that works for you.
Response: **0.5** V
